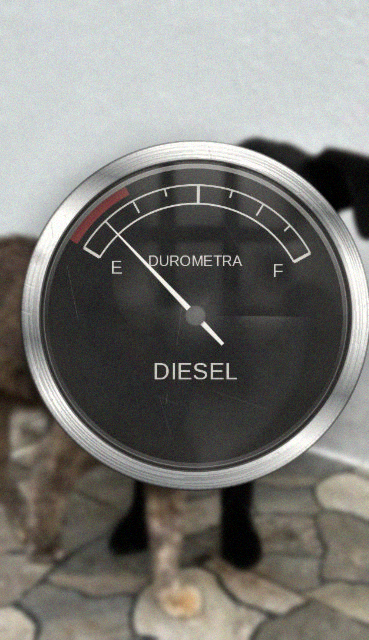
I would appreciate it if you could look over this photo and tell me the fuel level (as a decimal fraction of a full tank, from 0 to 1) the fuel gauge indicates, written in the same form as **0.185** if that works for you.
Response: **0.125**
